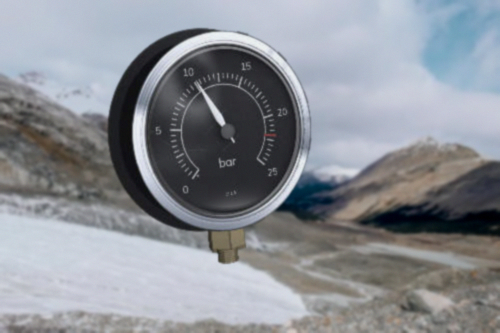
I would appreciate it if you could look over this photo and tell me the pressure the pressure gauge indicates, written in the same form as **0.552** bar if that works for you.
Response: **10** bar
